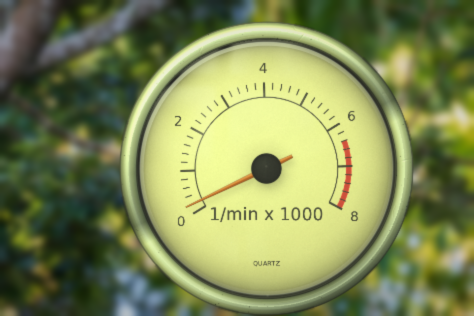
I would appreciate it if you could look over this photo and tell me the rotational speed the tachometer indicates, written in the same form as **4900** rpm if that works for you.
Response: **200** rpm
